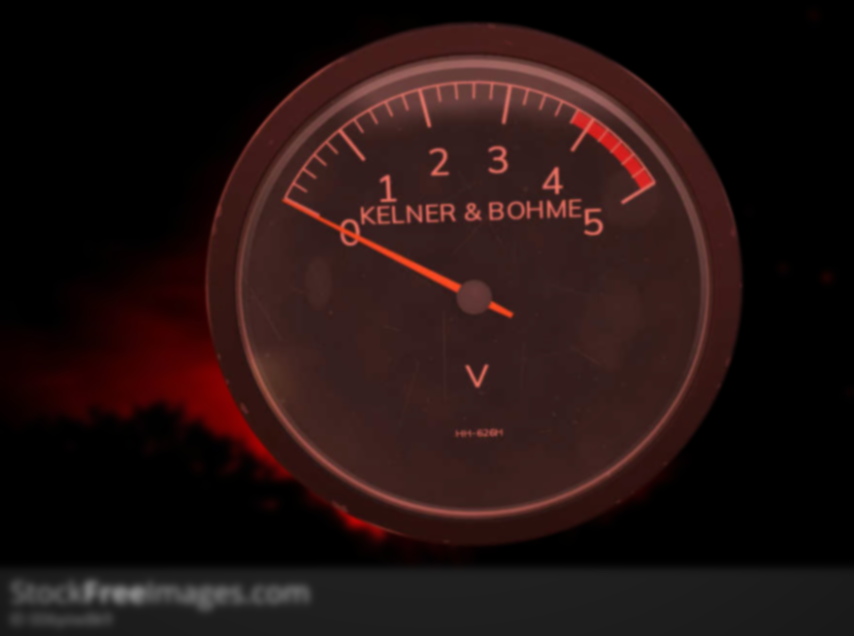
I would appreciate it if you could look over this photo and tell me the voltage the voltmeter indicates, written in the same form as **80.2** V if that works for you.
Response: **0** V
